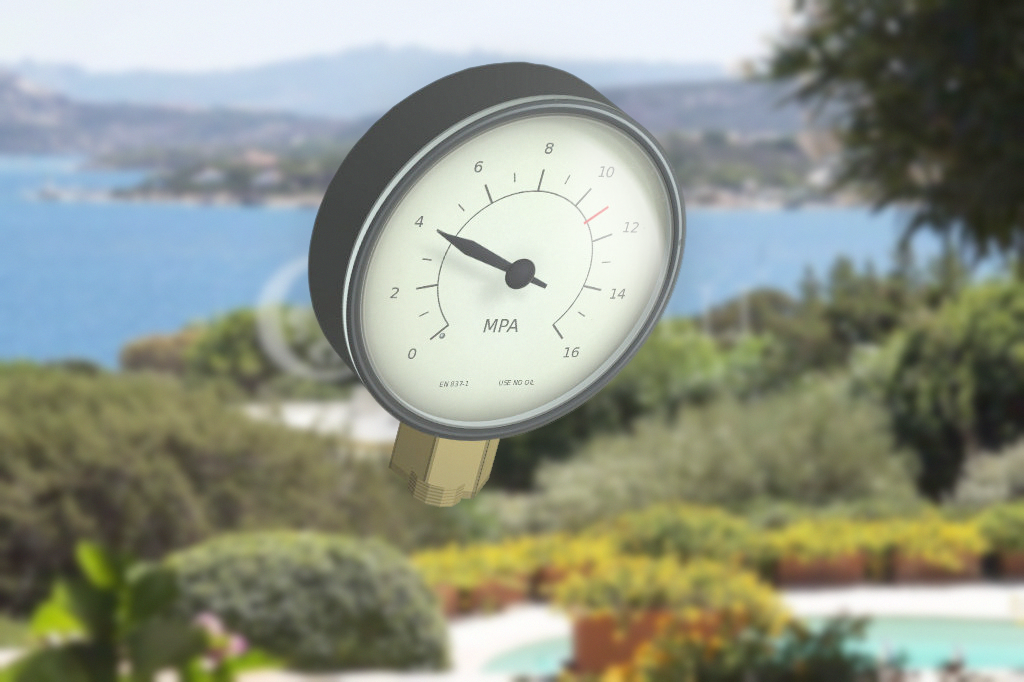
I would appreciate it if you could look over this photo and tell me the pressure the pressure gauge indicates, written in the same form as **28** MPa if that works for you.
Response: **4** MPa
